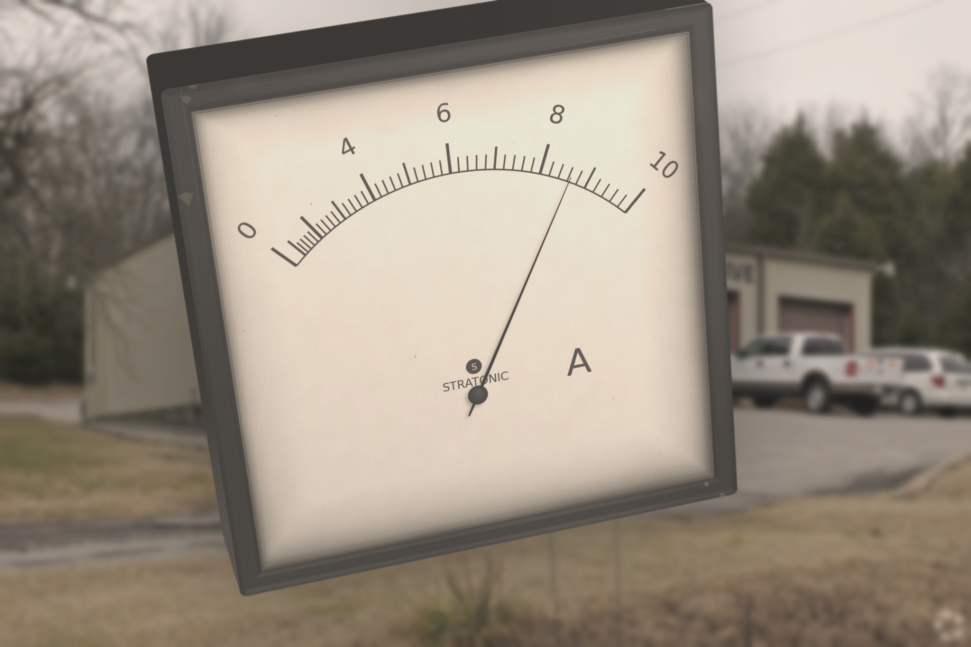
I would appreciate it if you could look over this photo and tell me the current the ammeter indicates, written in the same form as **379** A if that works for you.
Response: **8.6** A
